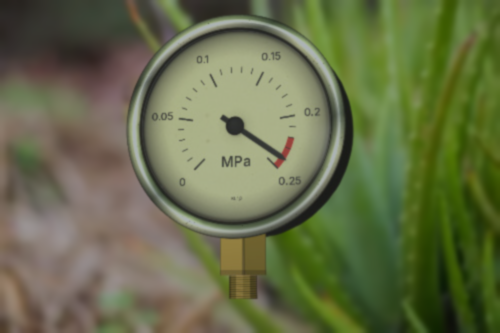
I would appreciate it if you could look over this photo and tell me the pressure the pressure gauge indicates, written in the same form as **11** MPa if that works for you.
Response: **0.24** MPa
